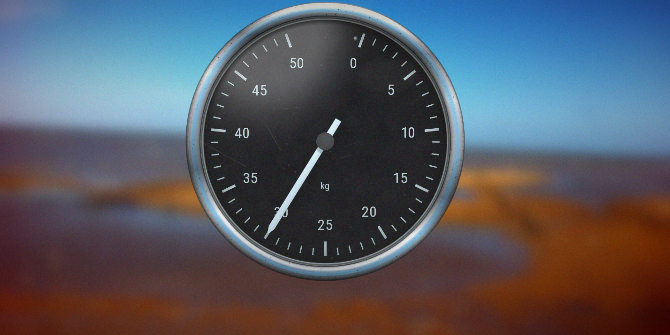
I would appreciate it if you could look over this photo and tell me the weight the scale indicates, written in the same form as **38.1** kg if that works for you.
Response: **30** kg
